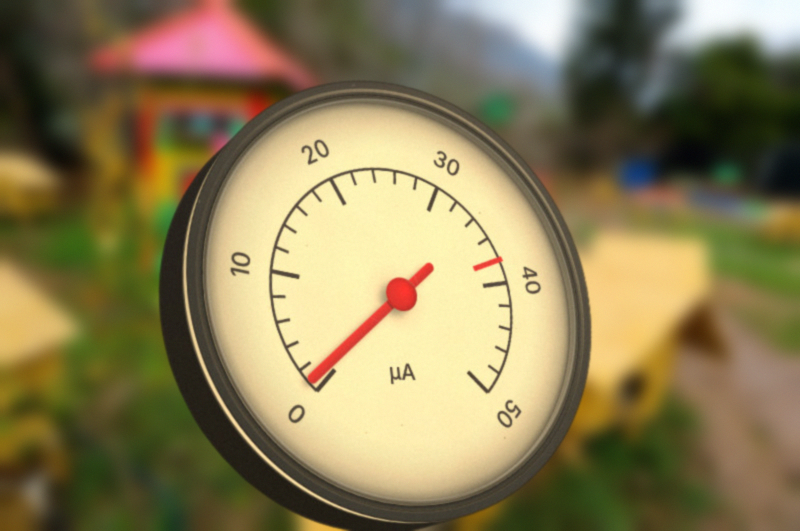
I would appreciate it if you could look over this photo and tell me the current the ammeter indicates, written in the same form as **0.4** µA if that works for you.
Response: **1** µA
